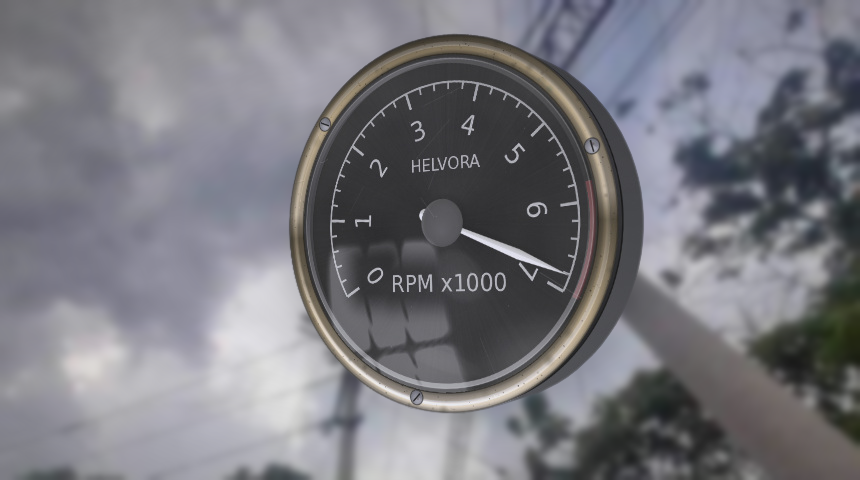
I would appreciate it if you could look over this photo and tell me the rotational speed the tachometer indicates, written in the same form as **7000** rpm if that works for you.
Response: **6800** rpm
